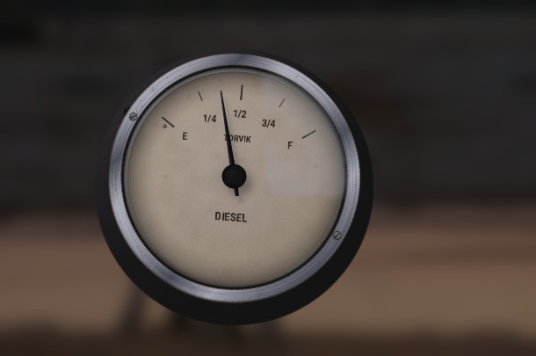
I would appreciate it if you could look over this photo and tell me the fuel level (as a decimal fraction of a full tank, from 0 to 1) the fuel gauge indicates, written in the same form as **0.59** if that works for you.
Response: **0.375**
